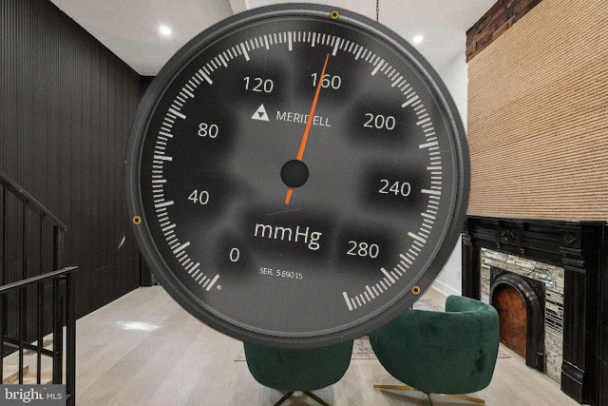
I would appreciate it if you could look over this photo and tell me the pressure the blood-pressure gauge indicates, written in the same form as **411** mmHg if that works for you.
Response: **158** mmHg
